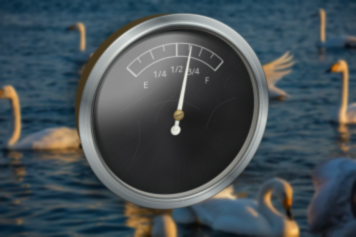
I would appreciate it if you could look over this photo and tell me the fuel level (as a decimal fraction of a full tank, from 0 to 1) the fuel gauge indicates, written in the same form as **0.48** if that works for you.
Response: **0.625**
